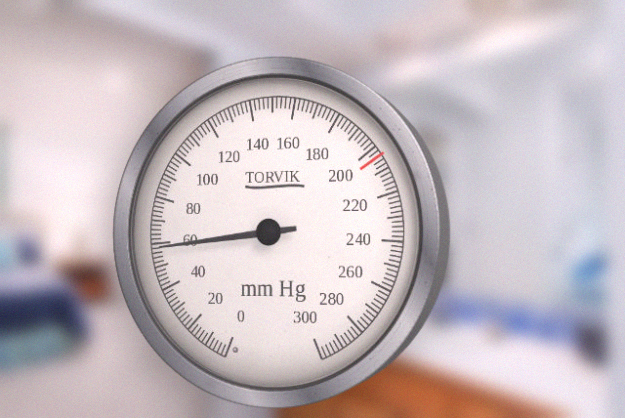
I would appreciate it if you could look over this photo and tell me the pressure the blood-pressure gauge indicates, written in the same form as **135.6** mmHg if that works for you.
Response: **58** mmHg
